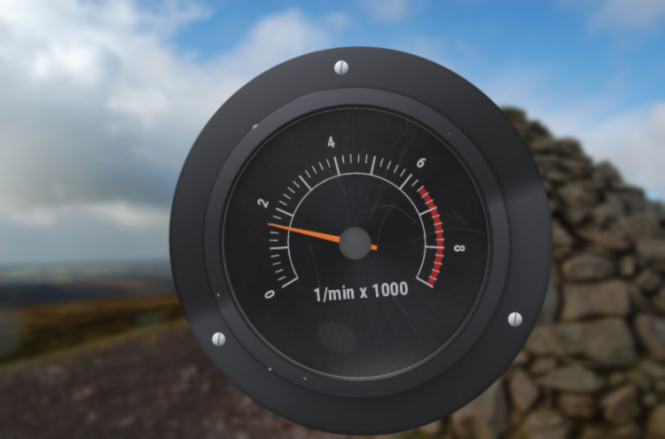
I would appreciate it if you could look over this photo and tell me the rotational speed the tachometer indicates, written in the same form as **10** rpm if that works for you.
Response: **1600** rpm
